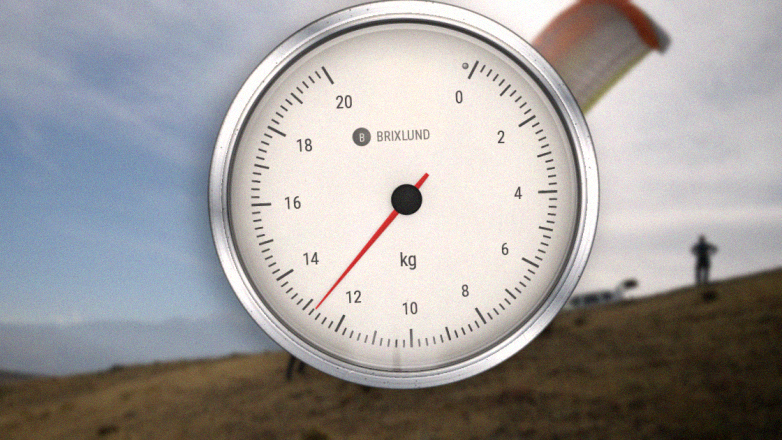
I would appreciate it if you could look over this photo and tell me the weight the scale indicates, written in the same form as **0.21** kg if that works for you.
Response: **12.8** kg
